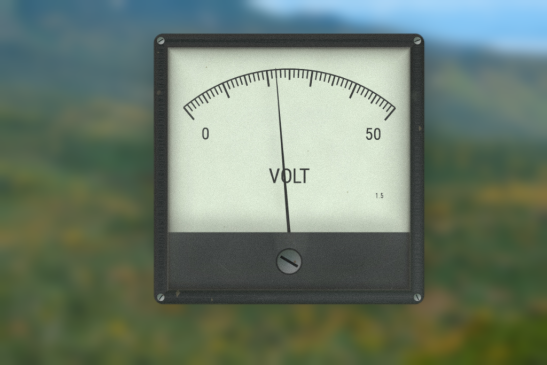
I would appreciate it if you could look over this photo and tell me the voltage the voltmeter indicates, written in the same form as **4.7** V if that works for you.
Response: **22** V
